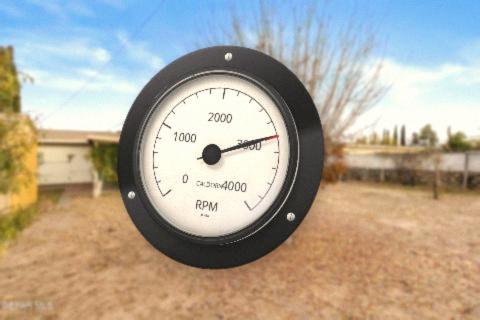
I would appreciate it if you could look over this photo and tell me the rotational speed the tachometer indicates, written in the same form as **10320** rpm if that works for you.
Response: **3000** rpm
